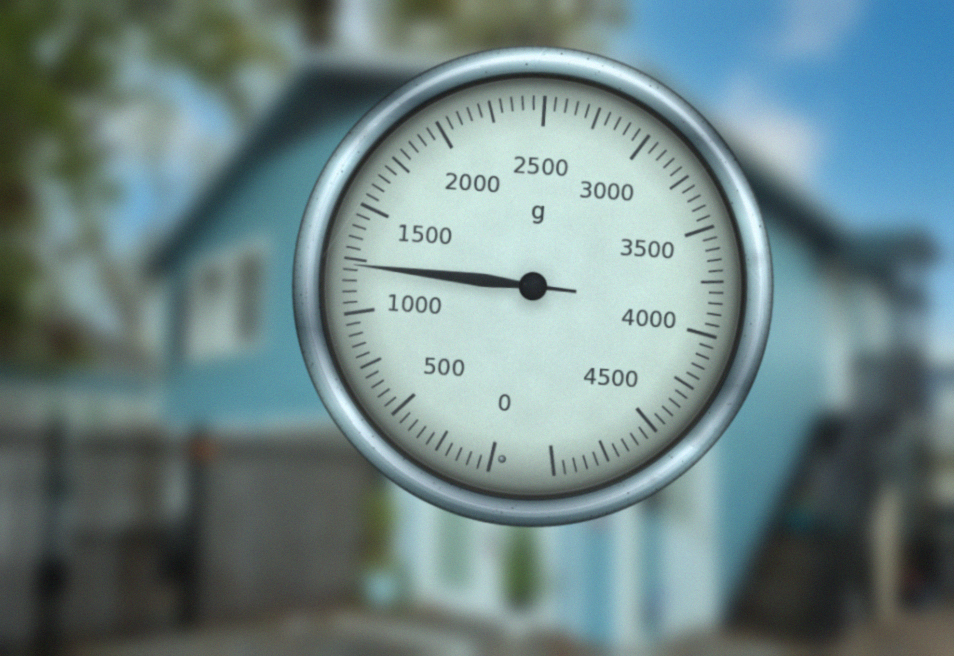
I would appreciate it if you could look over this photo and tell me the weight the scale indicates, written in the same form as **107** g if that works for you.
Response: **1225** g
